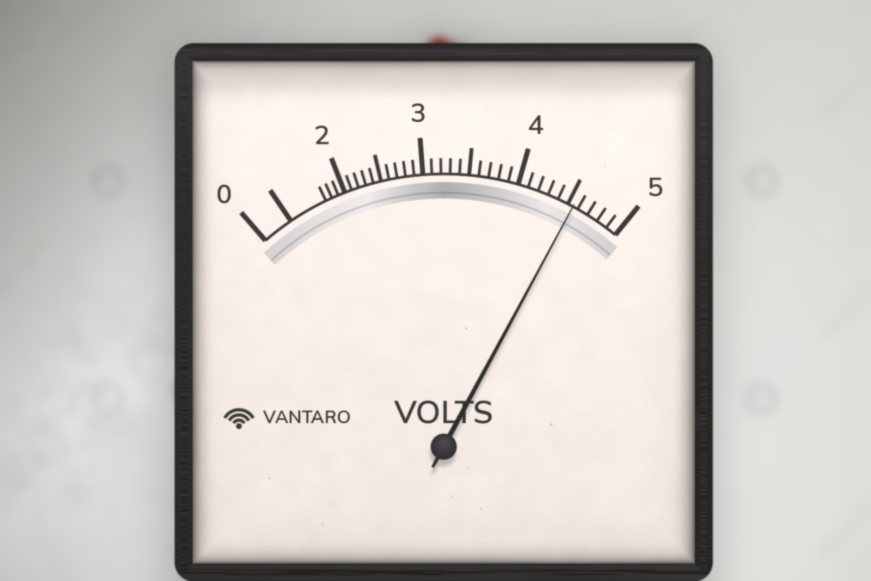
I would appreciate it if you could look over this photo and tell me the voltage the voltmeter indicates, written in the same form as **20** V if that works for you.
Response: **4.55** V
